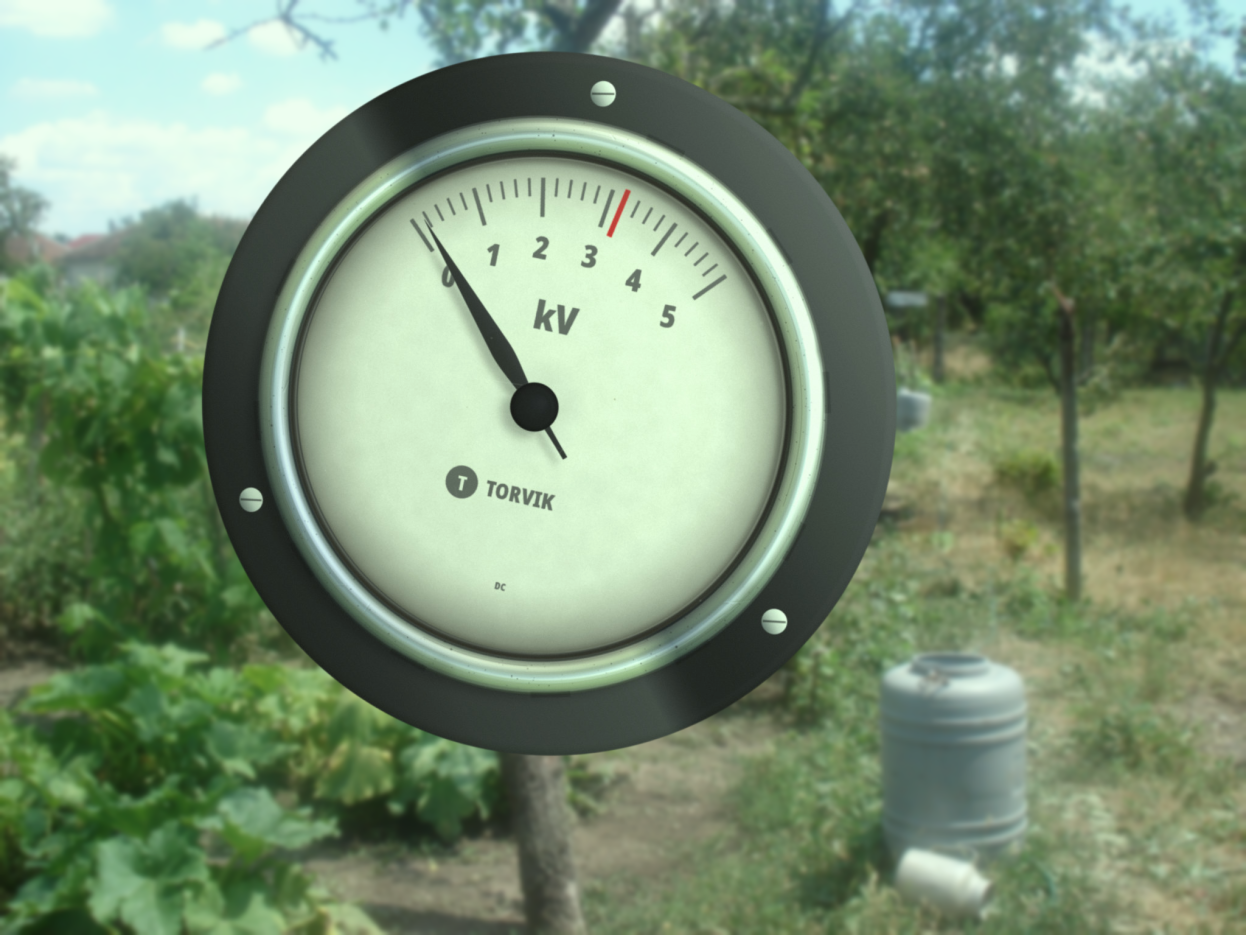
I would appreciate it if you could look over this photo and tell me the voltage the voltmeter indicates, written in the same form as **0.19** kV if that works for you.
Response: **0.2** kV
